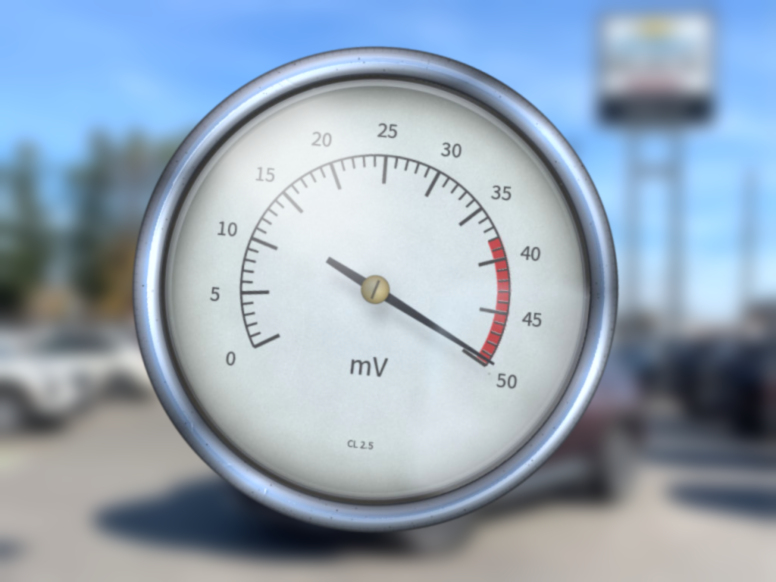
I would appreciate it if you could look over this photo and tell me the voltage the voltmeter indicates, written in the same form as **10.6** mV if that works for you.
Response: **49.5** mV
